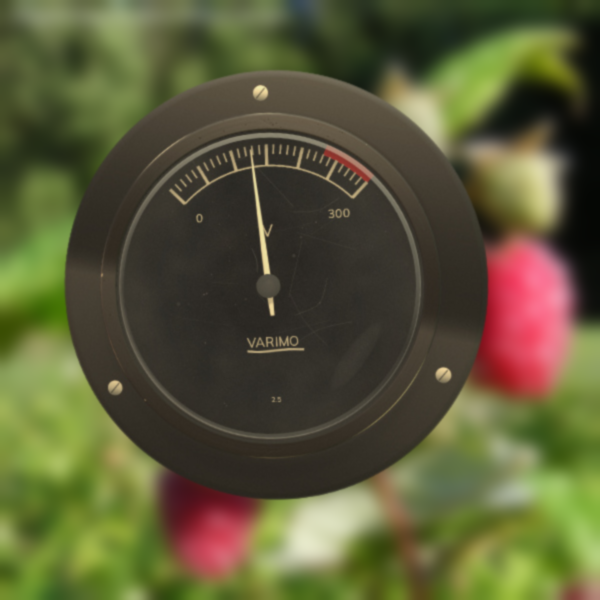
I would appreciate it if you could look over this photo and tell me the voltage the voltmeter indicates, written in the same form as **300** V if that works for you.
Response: **130** V
